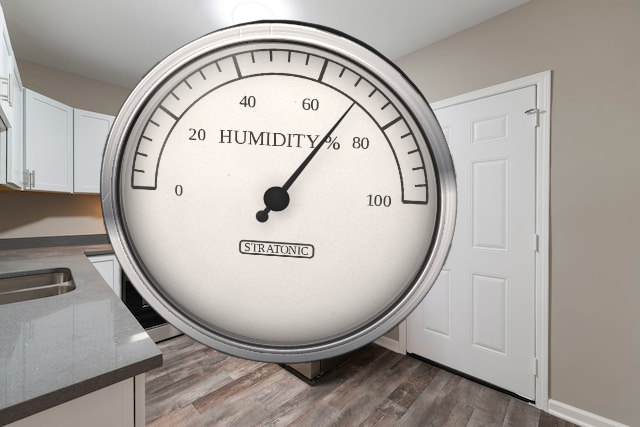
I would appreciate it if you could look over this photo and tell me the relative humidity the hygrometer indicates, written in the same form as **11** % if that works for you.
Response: **70** %
